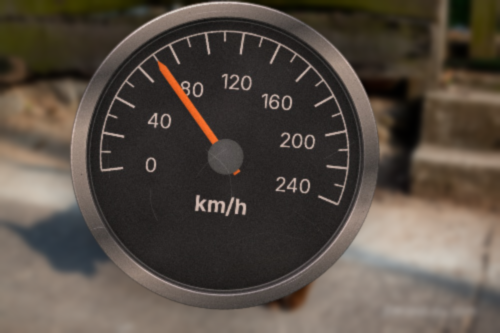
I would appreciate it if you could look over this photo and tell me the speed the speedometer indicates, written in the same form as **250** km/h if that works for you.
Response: **70** km/h
